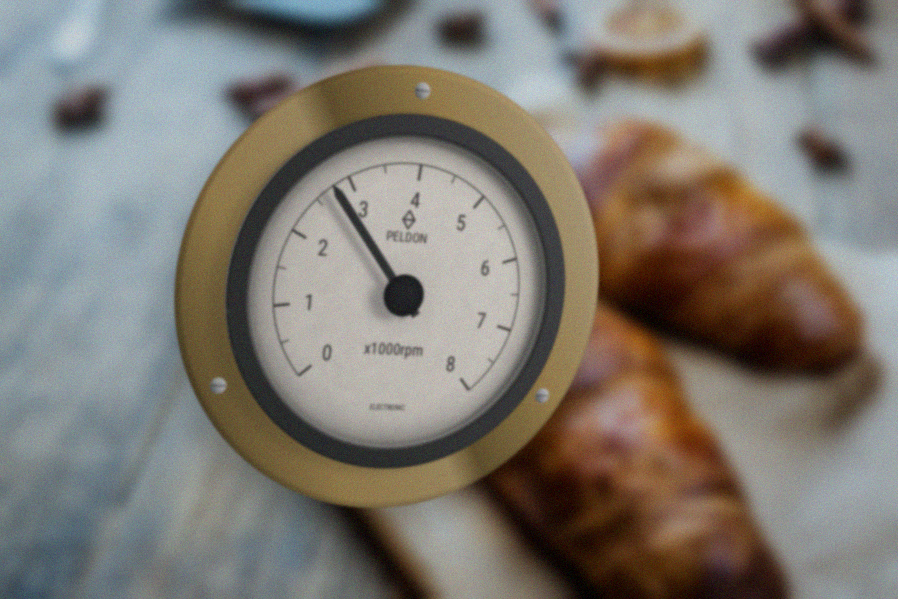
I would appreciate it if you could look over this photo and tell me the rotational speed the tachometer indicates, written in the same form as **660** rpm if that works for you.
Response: **2750** rpm
